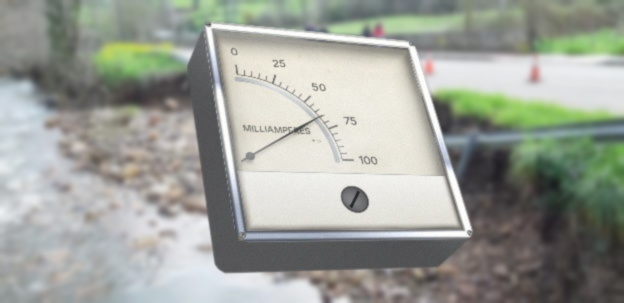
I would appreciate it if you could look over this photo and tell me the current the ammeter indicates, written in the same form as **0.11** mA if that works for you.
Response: **65** mA
